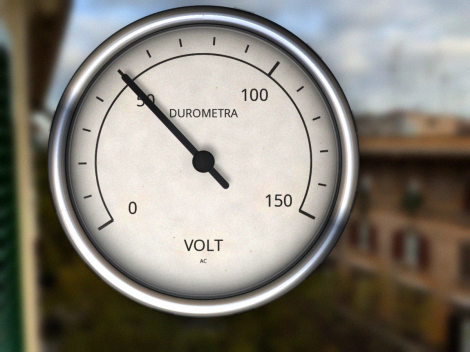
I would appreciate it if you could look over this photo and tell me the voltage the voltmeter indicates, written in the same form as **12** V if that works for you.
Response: **50** V
